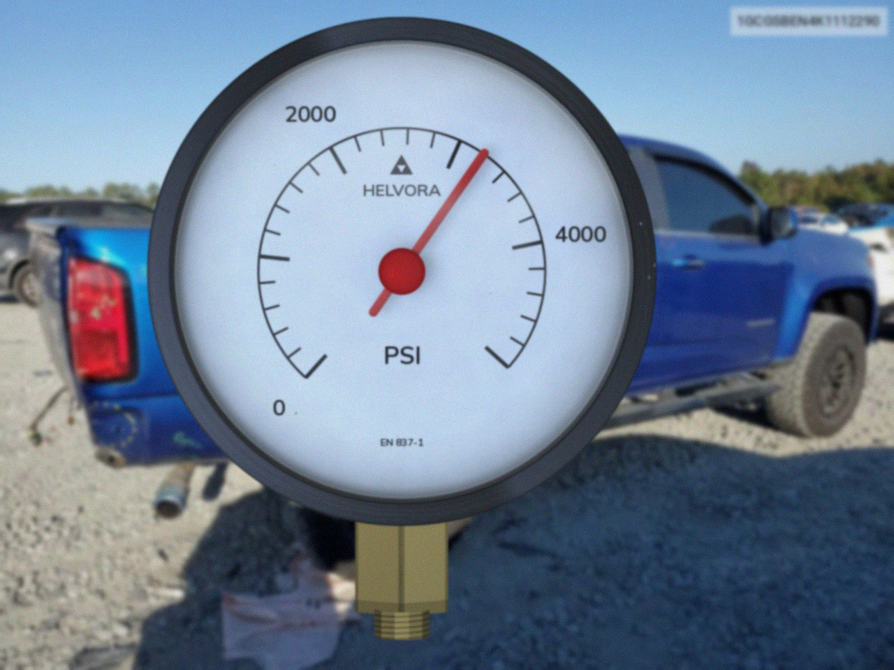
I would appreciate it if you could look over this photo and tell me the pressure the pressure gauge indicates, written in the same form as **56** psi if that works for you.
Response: **3200** psi
